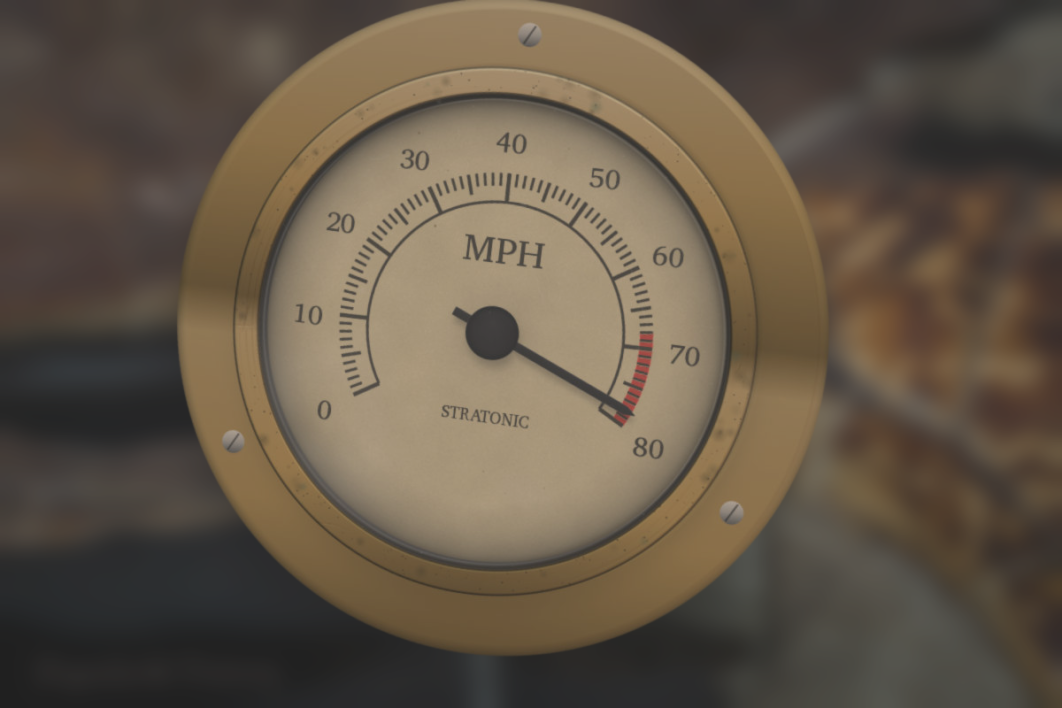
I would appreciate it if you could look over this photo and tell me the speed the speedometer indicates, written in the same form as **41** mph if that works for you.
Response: **78** mph
